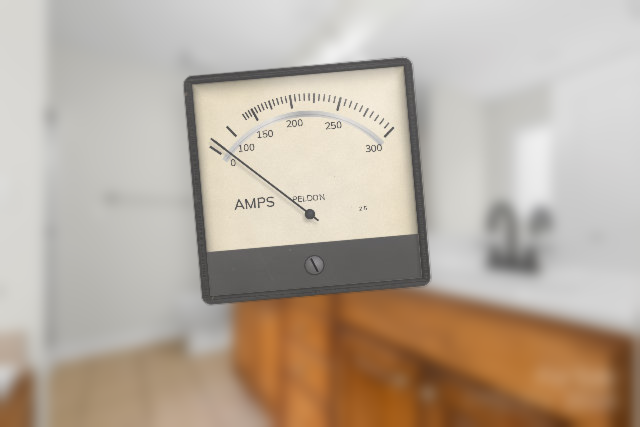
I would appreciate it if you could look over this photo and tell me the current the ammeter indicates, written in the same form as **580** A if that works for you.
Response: **50** A
